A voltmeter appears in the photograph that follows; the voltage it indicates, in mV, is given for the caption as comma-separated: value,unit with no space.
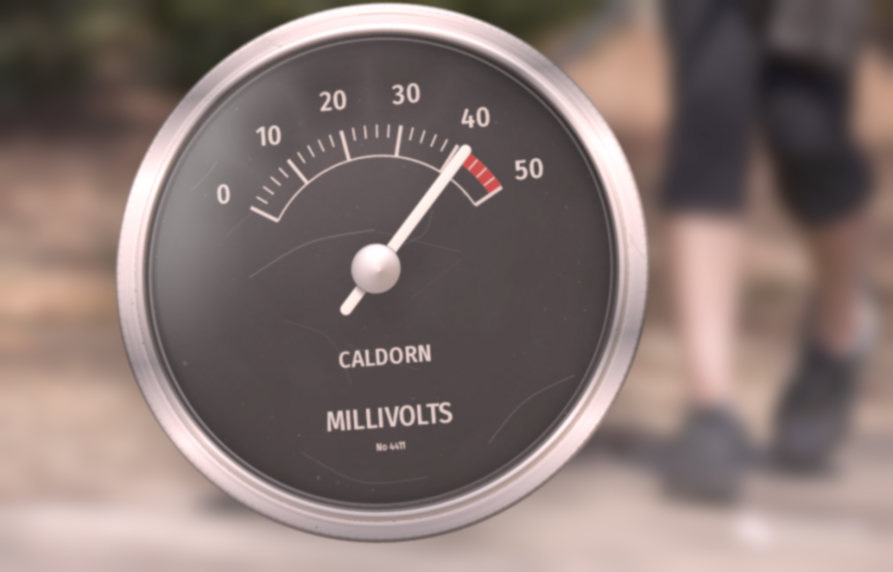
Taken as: 42,mV
